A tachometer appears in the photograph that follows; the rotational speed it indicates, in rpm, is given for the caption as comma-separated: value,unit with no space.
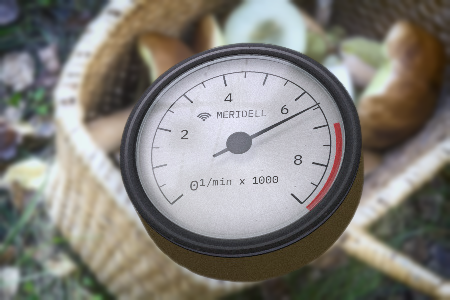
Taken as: 6500,rpm
